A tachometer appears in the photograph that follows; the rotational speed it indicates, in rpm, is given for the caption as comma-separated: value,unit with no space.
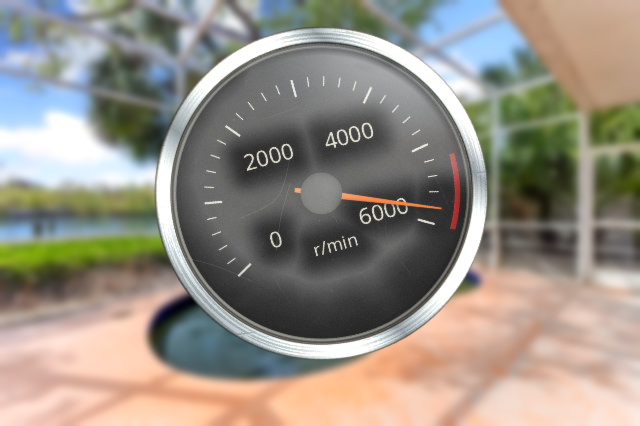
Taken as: 5800,rpm
